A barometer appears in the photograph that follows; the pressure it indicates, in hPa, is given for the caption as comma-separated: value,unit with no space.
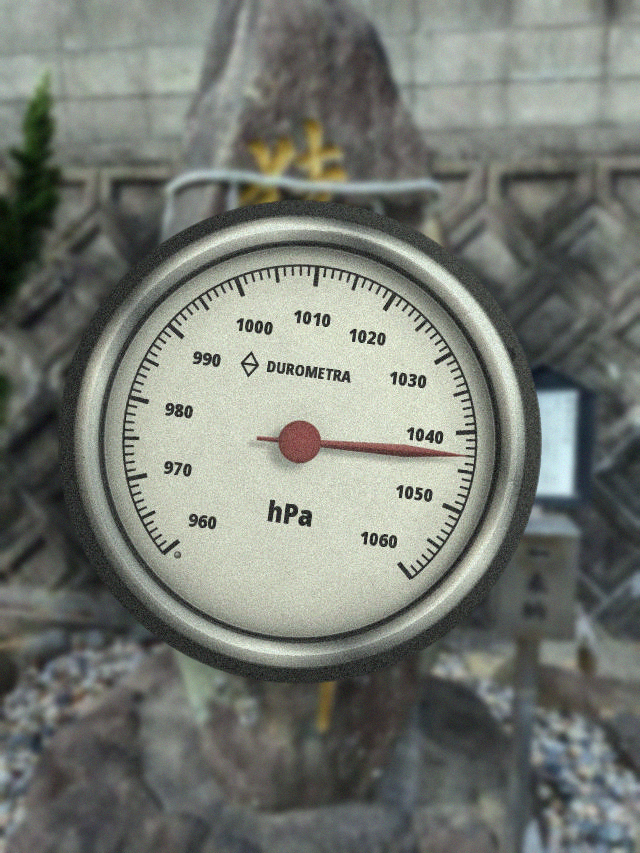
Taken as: 1043,hPa
